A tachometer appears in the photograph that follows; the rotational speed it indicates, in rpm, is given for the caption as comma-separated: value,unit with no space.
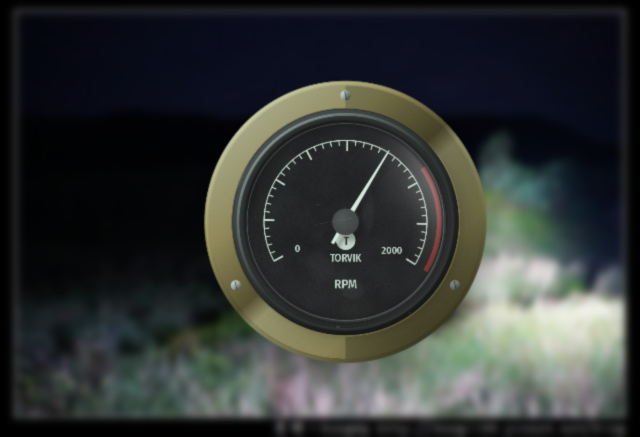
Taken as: 1250,rpm
